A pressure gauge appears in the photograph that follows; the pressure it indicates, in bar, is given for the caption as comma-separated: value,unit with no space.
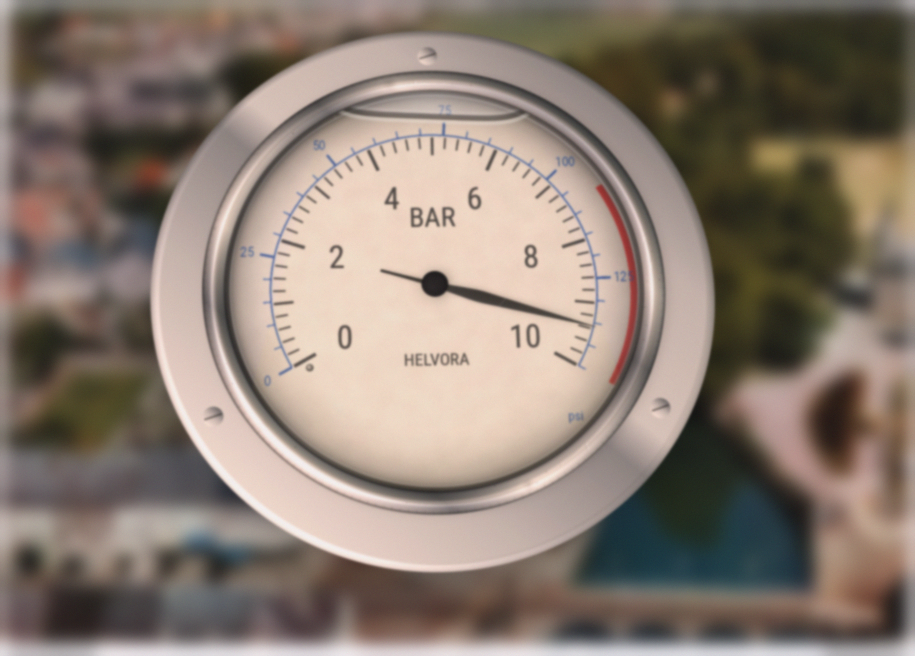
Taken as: 9.4,bar
